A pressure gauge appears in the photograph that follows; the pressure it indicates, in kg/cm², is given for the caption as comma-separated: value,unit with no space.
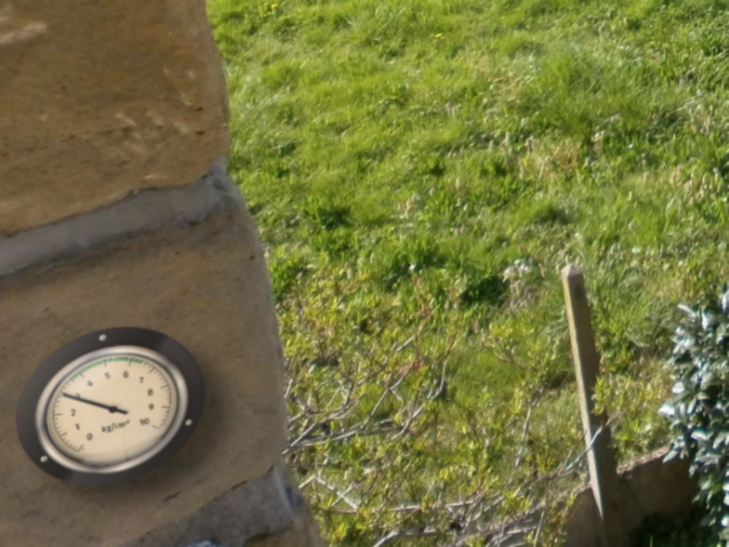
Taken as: 3,kg/cm²
